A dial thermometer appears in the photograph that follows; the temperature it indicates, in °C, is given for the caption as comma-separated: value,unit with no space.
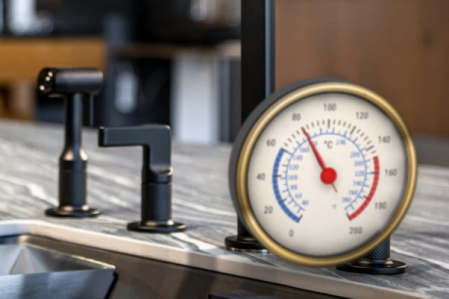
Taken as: 80,°C
